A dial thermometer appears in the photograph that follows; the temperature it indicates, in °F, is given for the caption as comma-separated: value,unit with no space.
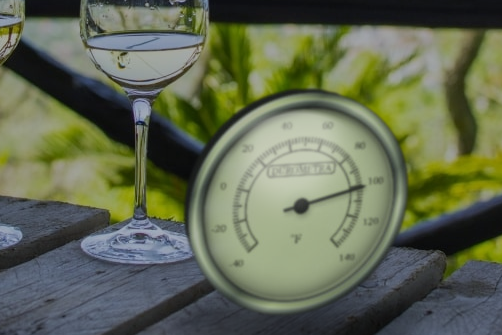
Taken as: 100,°F
